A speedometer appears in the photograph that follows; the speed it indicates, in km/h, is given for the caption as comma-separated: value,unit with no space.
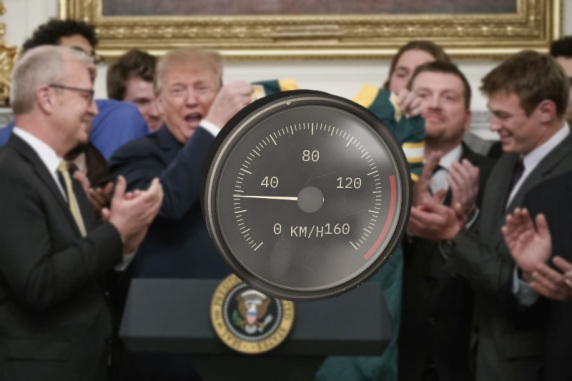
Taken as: 28,km/h
